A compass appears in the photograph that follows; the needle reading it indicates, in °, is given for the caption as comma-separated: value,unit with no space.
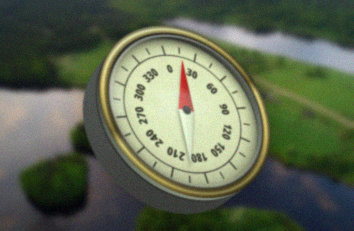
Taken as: 15,°
